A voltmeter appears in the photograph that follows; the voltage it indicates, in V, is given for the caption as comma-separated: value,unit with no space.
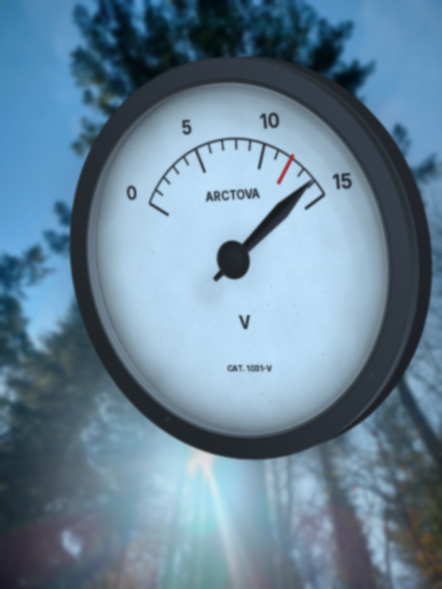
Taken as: 14,V
